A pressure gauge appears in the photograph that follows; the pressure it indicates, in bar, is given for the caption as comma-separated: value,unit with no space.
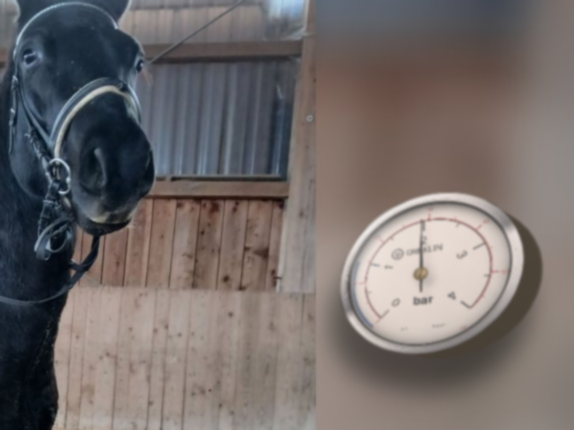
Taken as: 2,bar
